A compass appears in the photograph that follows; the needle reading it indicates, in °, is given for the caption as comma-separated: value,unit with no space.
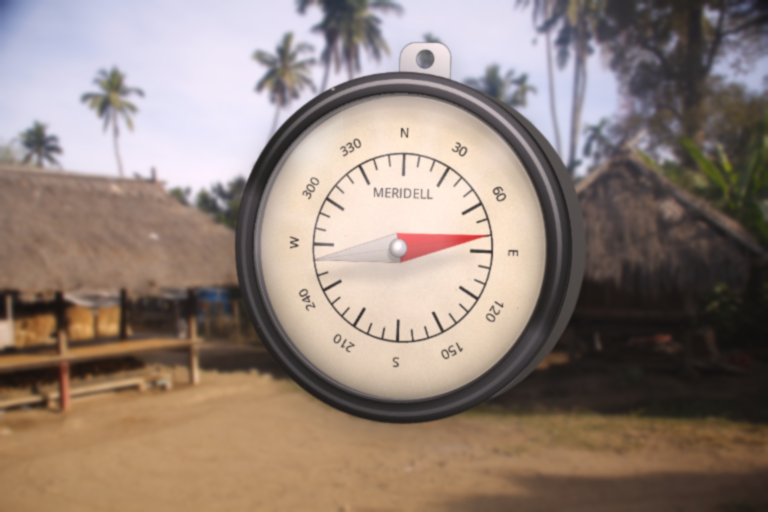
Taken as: 80,°
